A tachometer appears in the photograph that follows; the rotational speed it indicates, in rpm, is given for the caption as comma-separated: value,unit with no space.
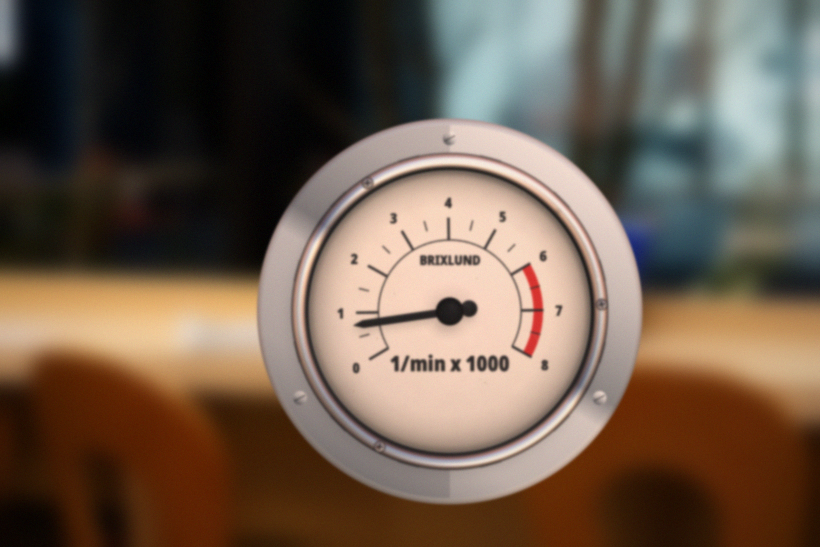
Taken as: 750,rpm
